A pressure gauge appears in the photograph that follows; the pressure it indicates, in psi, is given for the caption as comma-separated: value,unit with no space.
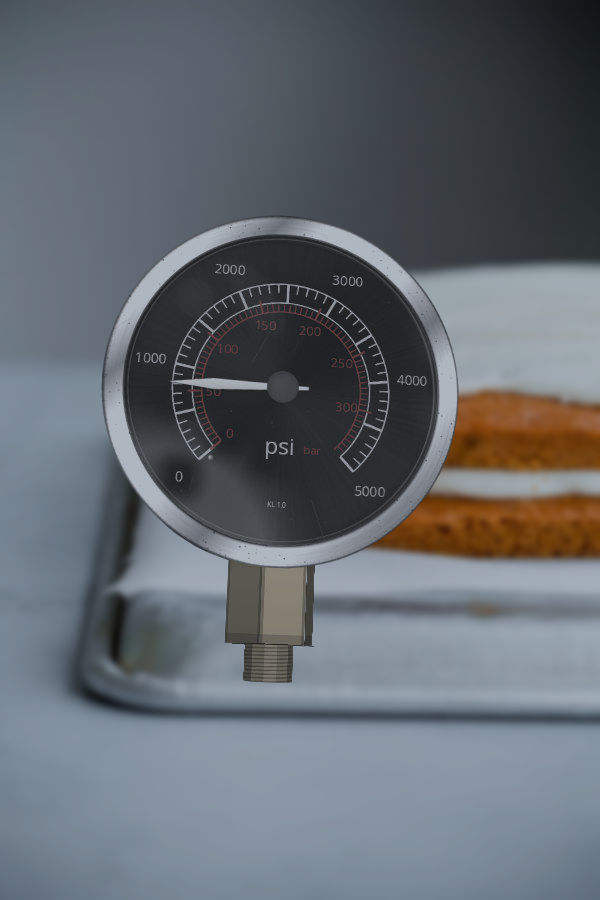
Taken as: 800,psi
